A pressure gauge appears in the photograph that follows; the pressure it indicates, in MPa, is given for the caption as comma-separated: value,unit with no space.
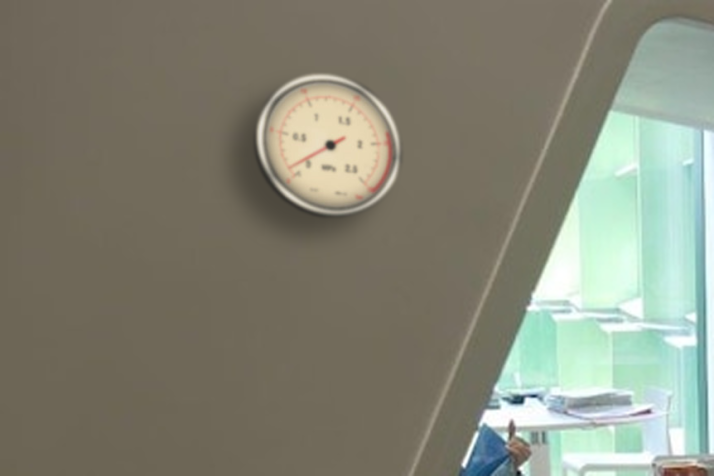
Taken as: 0.1,MPa
